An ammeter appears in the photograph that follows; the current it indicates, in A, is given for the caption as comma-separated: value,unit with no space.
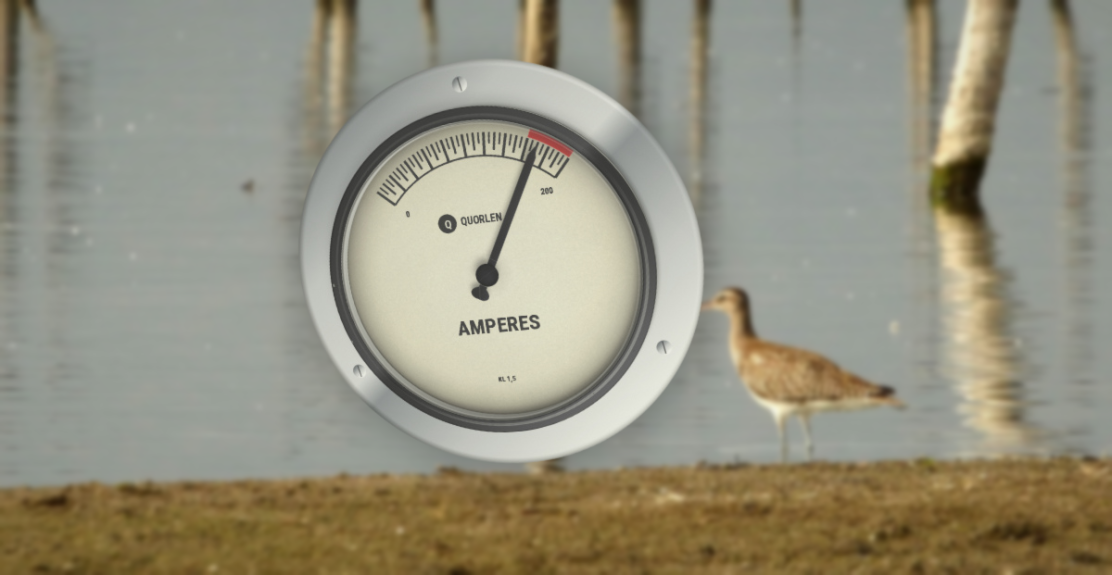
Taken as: 170,A
